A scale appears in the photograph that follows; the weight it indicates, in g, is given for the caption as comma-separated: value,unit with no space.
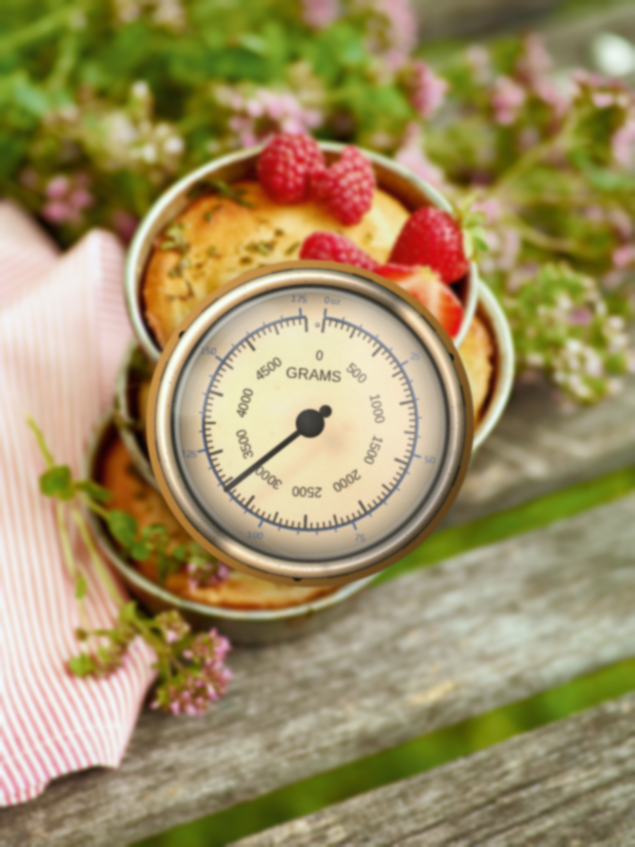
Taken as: 3200,g
